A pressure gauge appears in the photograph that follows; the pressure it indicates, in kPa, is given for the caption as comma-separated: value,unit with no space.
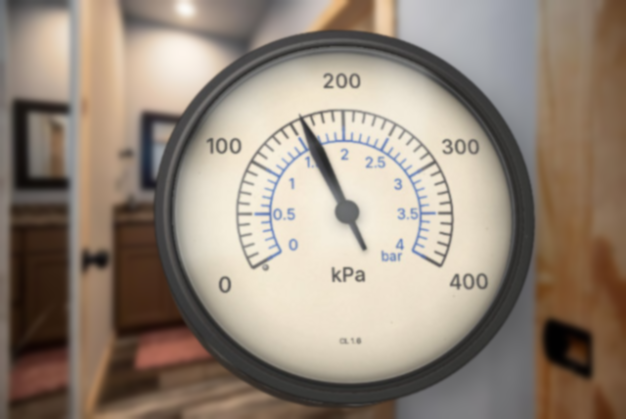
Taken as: 160,kPa
